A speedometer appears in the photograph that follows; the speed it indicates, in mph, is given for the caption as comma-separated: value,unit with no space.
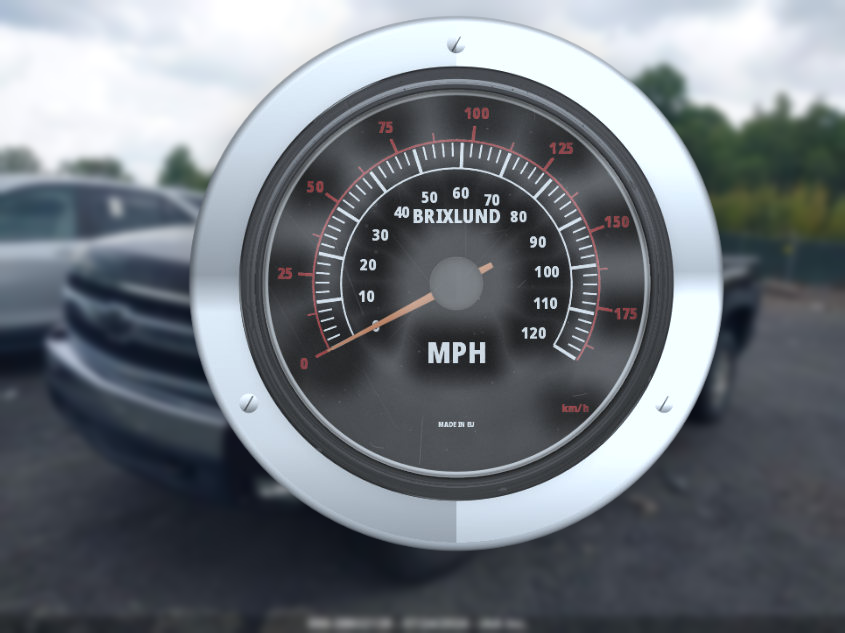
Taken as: 0,mph
